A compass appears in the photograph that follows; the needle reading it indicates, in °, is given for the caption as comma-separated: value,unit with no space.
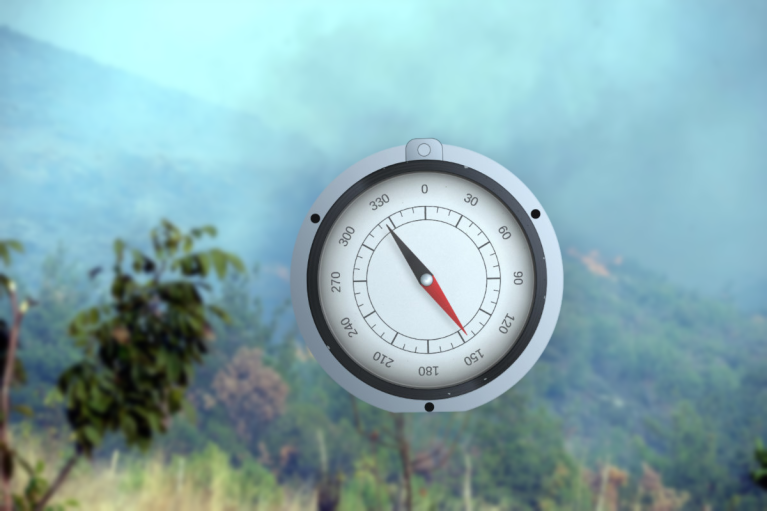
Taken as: 145,°
